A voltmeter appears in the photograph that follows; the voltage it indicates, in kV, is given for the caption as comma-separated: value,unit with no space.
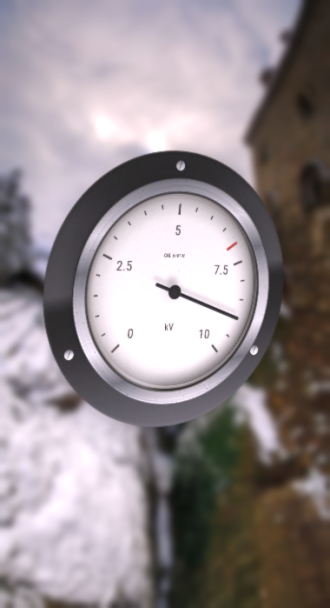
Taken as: 9,kV
